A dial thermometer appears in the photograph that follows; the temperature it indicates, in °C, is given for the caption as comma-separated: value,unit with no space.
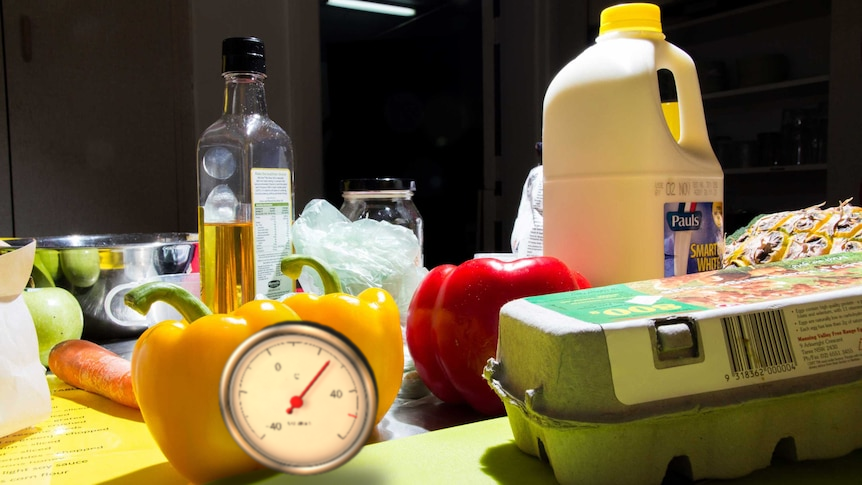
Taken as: 25,°C
